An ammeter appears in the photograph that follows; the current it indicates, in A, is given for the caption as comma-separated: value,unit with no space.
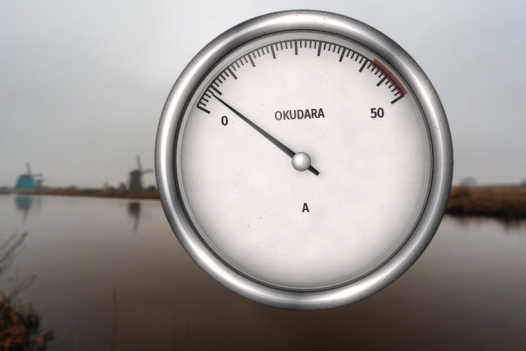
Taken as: 4,A
